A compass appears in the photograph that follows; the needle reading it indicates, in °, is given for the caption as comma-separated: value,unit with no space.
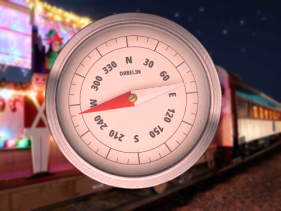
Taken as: 260,°
